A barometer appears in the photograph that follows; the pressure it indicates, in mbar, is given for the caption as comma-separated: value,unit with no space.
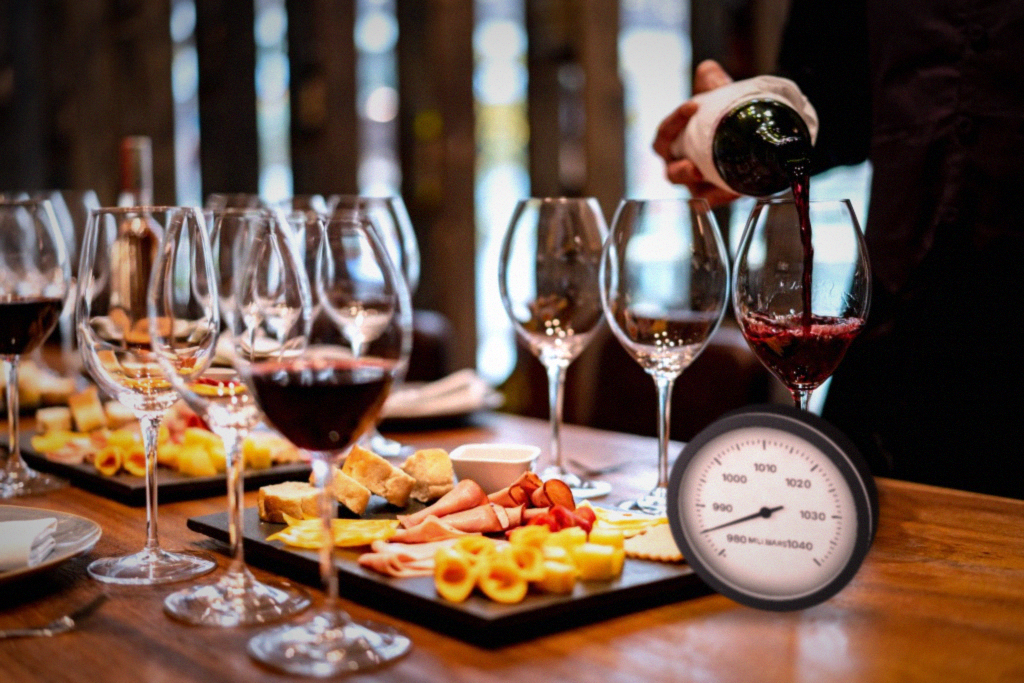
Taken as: 985,mbar
